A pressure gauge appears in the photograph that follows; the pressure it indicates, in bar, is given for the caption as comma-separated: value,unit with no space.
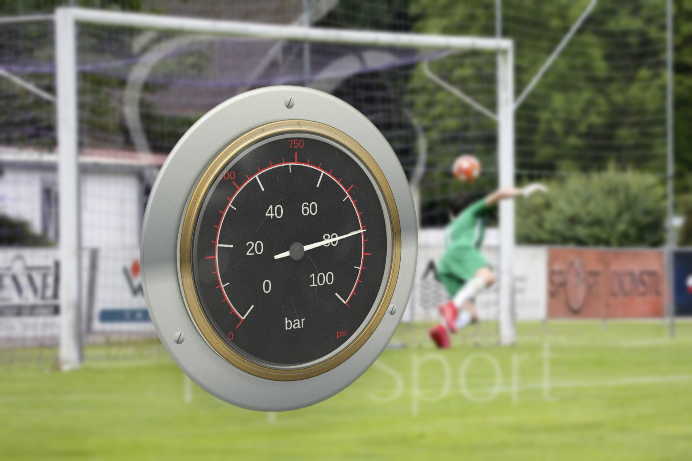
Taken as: 80,bar
